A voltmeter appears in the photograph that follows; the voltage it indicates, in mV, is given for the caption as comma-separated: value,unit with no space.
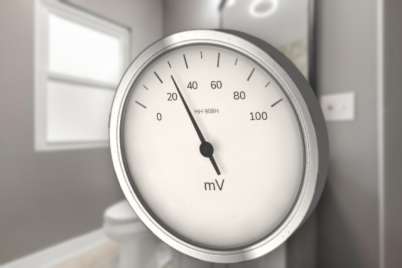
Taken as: 30,mV
